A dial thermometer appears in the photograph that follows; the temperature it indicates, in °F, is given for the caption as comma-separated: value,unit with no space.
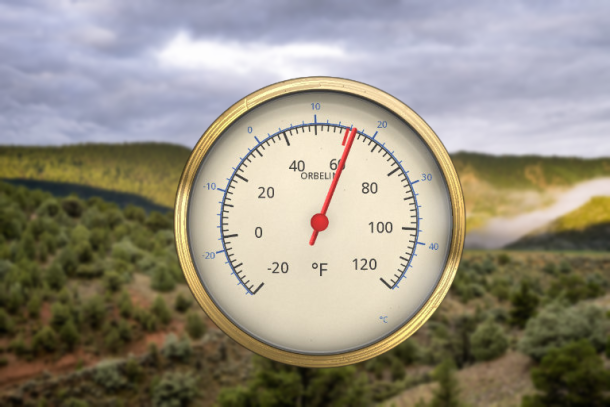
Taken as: 62,°F
